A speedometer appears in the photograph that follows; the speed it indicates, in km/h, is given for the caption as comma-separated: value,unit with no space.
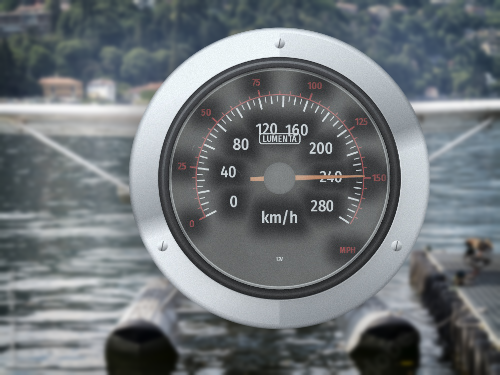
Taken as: 240,km/h
